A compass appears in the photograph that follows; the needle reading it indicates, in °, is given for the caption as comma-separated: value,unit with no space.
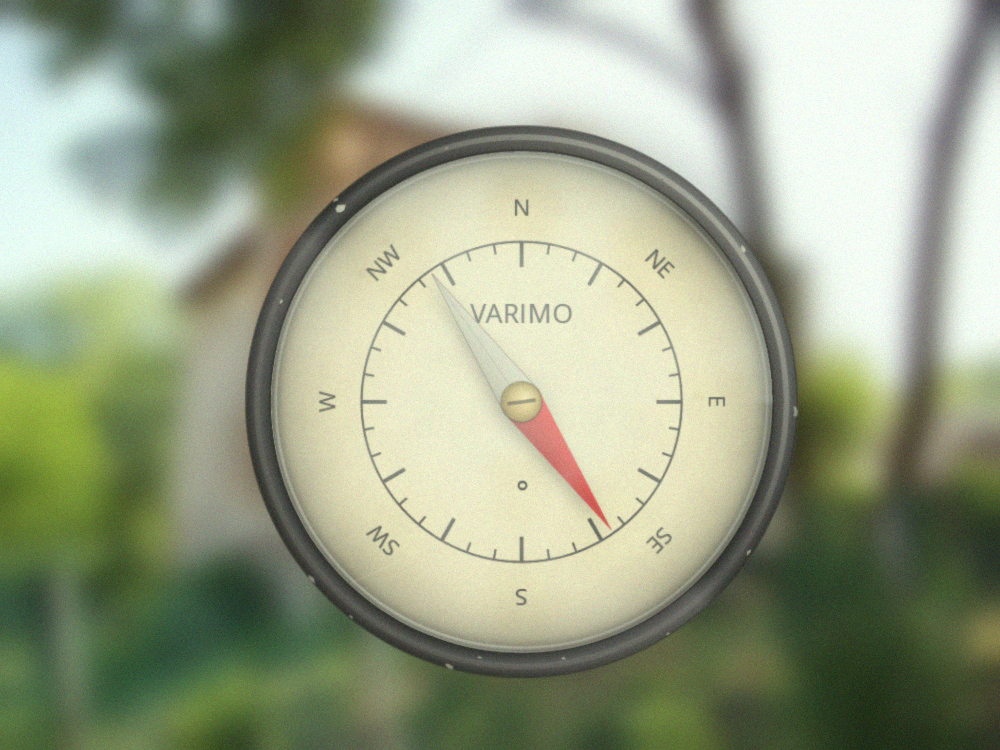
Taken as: 145,°
